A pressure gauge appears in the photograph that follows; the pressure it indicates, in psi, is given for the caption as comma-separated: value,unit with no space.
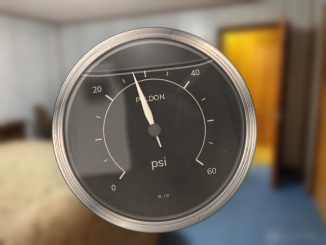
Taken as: 27.5,psi
